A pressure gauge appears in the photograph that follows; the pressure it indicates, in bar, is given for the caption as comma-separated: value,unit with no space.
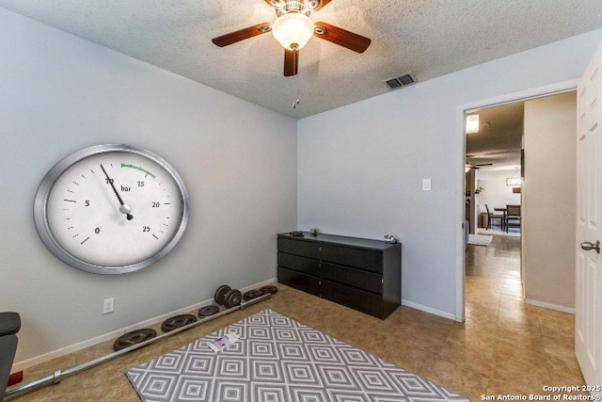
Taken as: 10,bar
